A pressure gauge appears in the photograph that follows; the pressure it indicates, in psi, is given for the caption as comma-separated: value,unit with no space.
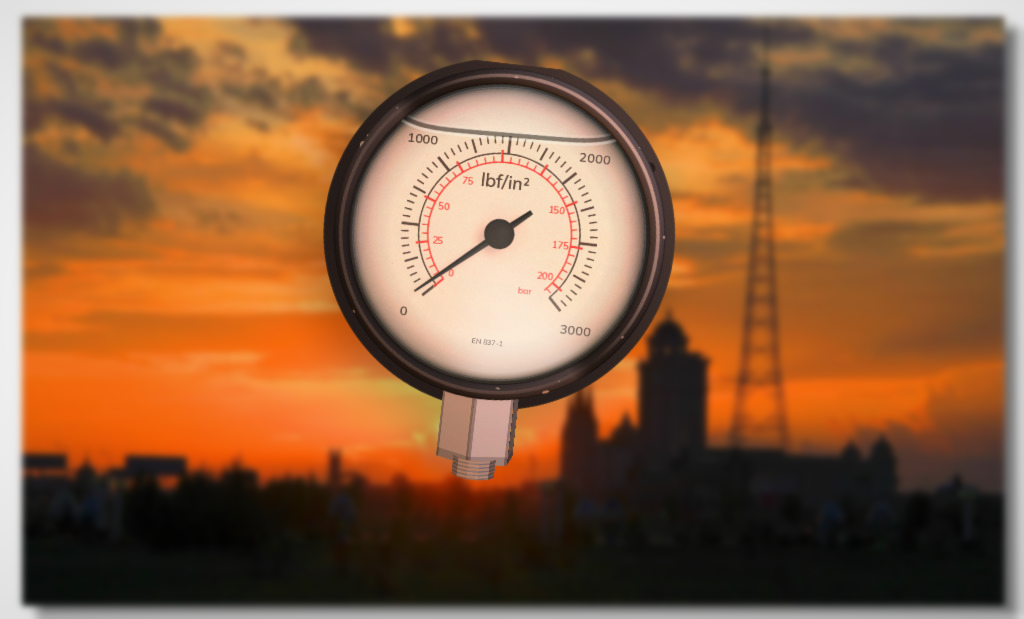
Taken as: 50,psi
